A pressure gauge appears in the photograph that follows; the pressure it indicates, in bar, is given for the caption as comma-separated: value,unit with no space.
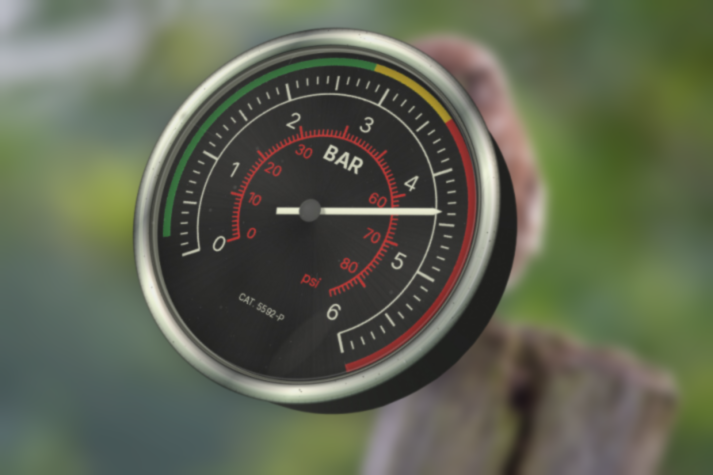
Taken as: 4.4,bar
